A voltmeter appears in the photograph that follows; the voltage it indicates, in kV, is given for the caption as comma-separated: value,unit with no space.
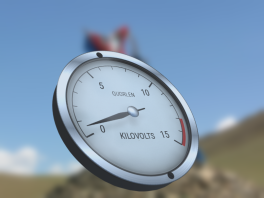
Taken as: 0.5,kV
